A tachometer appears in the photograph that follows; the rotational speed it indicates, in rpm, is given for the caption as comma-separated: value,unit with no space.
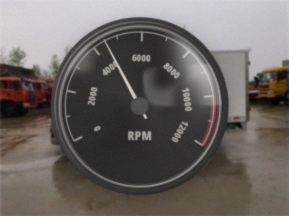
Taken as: 4500,rpm
